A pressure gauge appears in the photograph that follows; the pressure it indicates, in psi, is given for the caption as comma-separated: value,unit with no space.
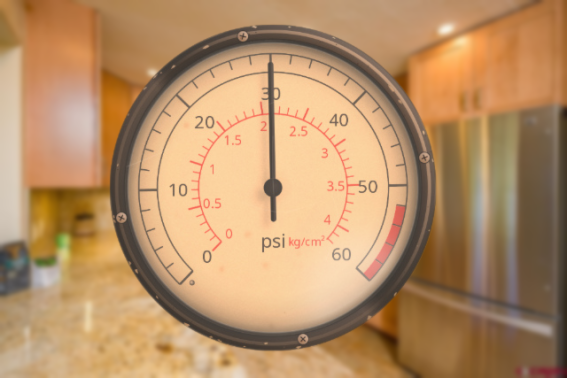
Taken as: 30,psi
